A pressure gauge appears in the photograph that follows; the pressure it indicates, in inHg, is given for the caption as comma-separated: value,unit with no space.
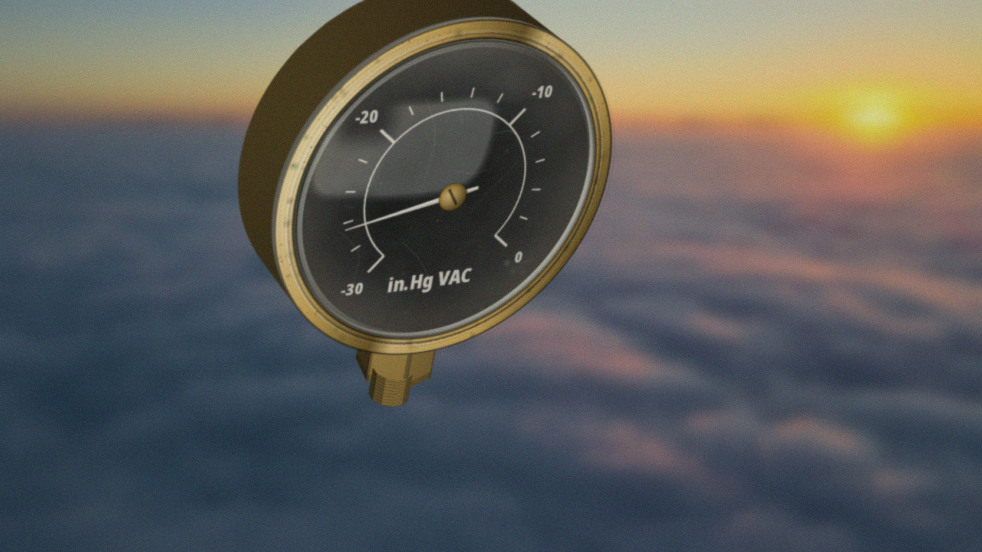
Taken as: -26,inHg
